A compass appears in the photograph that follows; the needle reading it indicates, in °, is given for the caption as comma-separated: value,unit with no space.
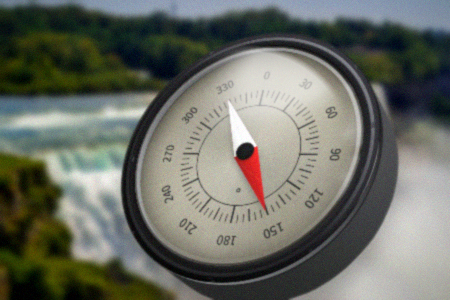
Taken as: 150,°
